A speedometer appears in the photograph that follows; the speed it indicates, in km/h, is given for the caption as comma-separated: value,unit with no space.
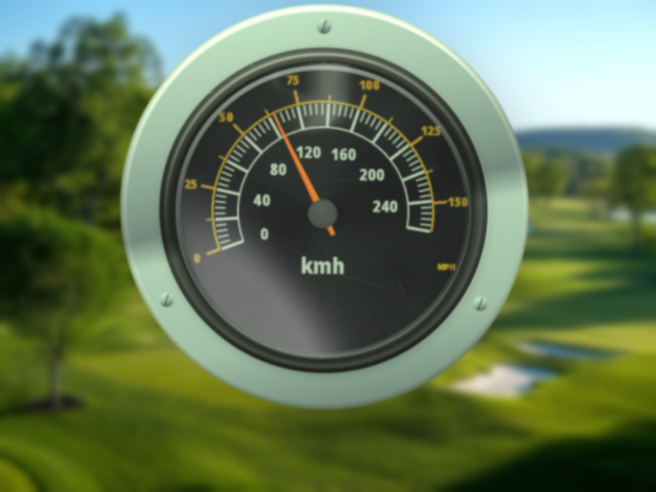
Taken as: 104,km/h
